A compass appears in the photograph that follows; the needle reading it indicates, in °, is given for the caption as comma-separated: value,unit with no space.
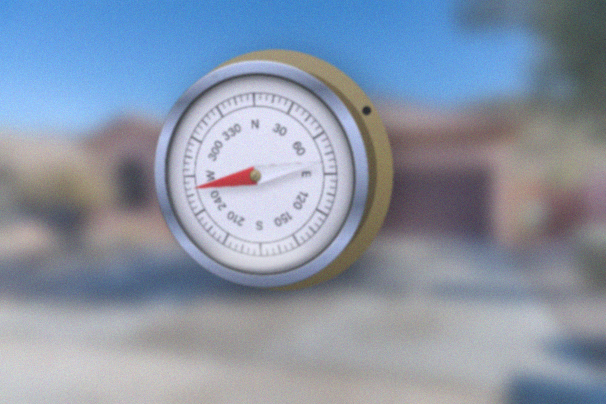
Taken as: 260,°
